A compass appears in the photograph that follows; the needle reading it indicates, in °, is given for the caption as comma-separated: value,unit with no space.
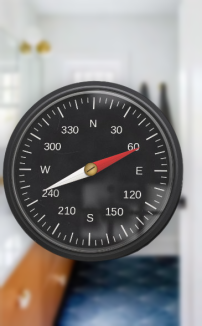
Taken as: 65,°
